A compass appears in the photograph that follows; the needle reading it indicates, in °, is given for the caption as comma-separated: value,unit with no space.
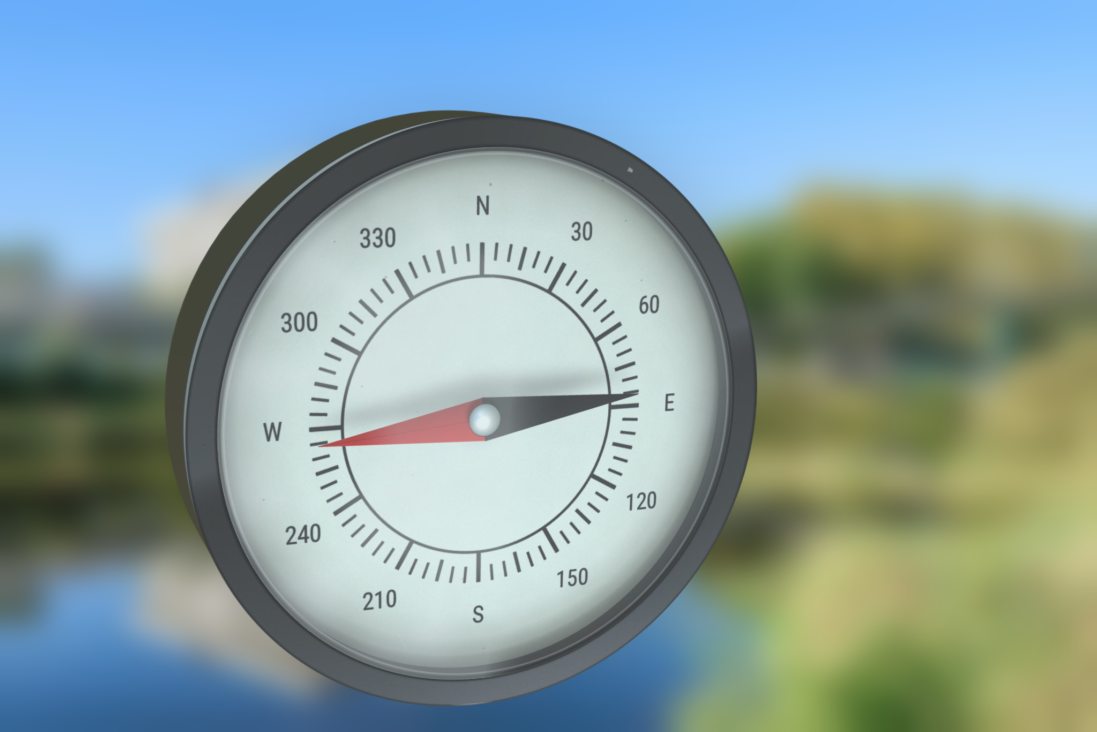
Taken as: 265,°
